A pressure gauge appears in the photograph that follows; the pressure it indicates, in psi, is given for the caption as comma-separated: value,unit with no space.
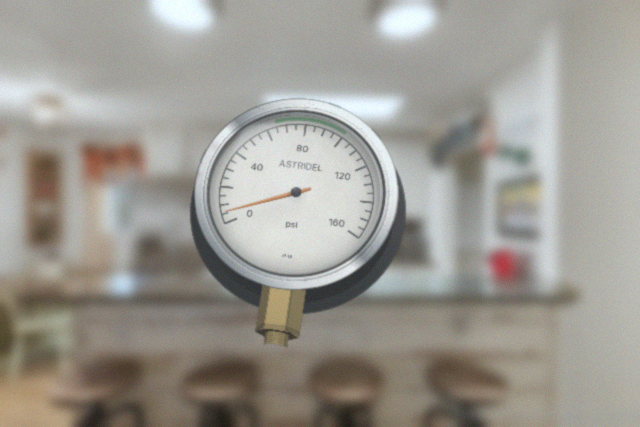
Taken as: 5,psi
